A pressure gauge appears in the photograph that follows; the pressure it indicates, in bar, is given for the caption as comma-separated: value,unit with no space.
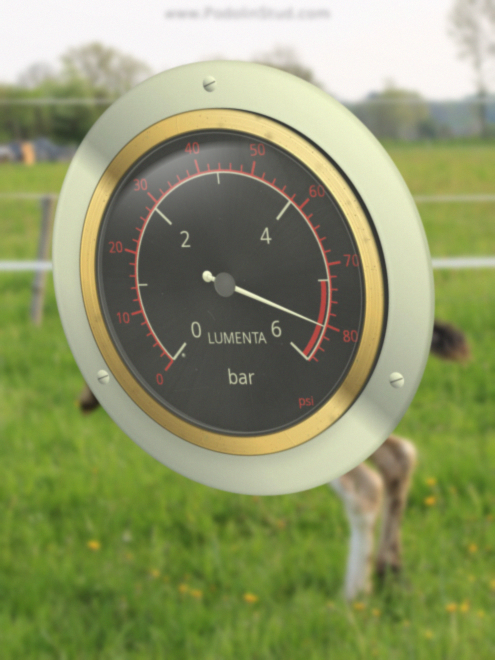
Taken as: 5.5,bar
